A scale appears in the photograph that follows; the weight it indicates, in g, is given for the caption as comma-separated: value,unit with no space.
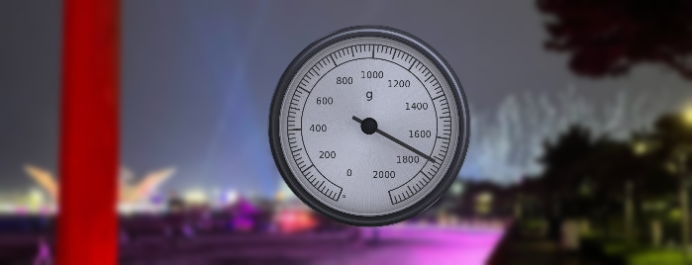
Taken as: 1720,g
